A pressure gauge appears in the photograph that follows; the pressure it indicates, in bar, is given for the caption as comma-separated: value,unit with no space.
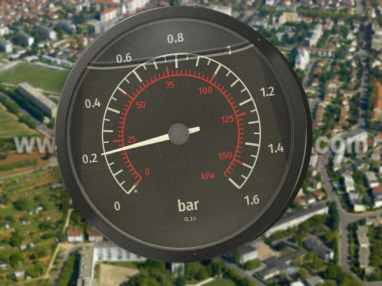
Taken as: 0.2,bar
